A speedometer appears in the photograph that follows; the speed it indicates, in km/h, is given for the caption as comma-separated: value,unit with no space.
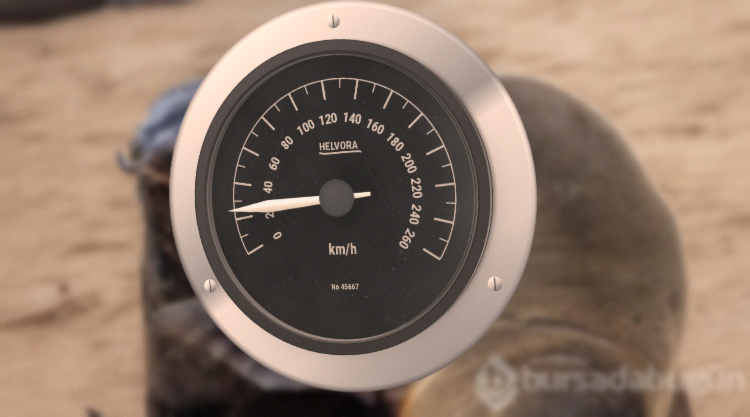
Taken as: 25,km/h
